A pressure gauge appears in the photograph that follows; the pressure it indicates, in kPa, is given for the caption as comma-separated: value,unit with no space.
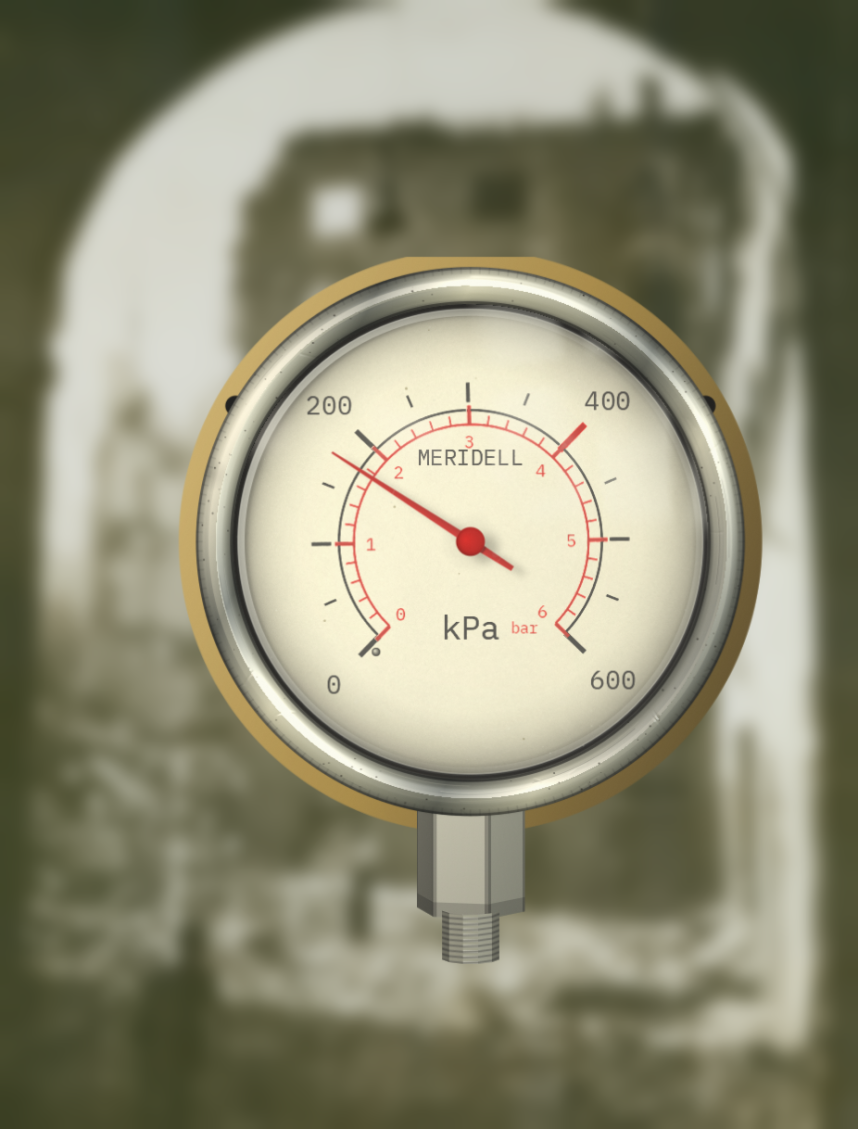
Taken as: 175,kPa
